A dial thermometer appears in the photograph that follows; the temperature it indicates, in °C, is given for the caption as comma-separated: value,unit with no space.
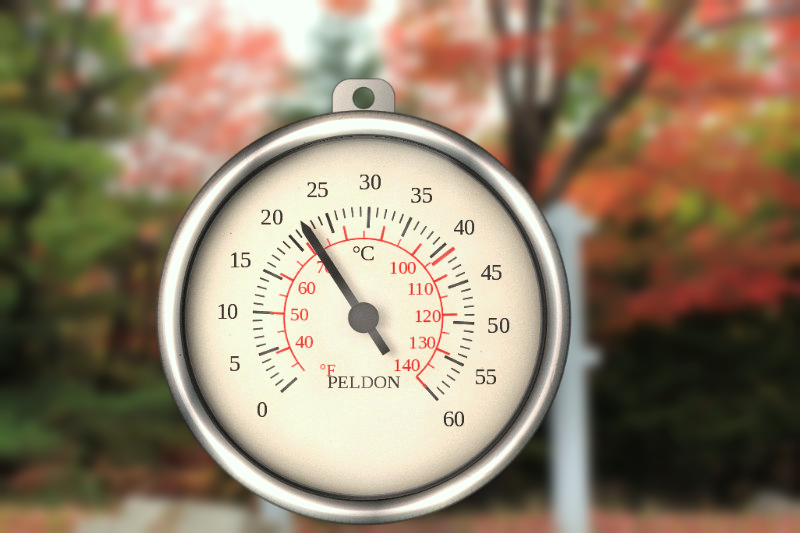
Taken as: 22,°C
